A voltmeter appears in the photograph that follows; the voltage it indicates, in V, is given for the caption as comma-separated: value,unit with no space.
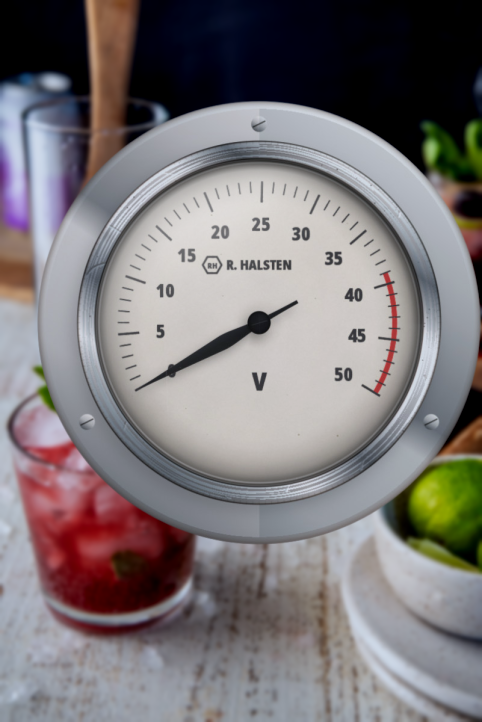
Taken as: 0,V
